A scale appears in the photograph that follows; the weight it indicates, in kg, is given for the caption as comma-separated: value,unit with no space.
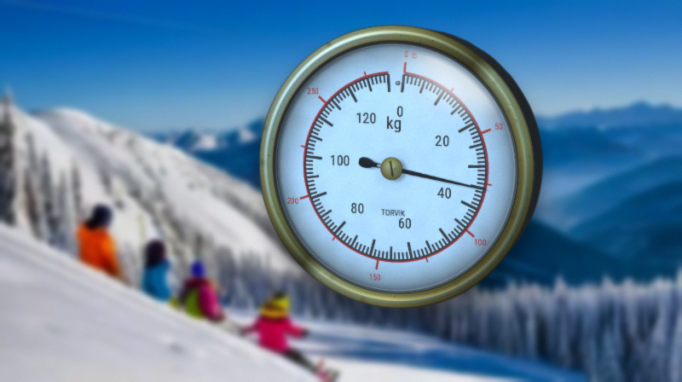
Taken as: 35,kg
